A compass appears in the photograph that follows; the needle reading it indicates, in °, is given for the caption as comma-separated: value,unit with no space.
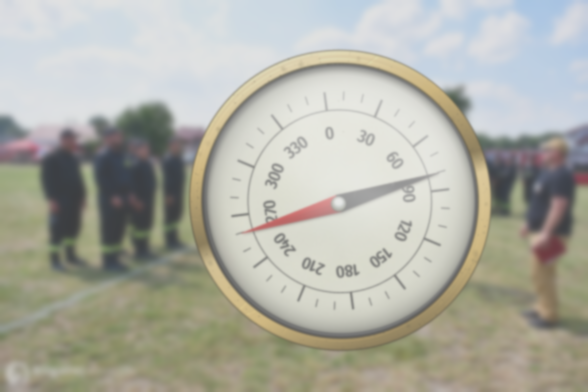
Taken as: 260,°
